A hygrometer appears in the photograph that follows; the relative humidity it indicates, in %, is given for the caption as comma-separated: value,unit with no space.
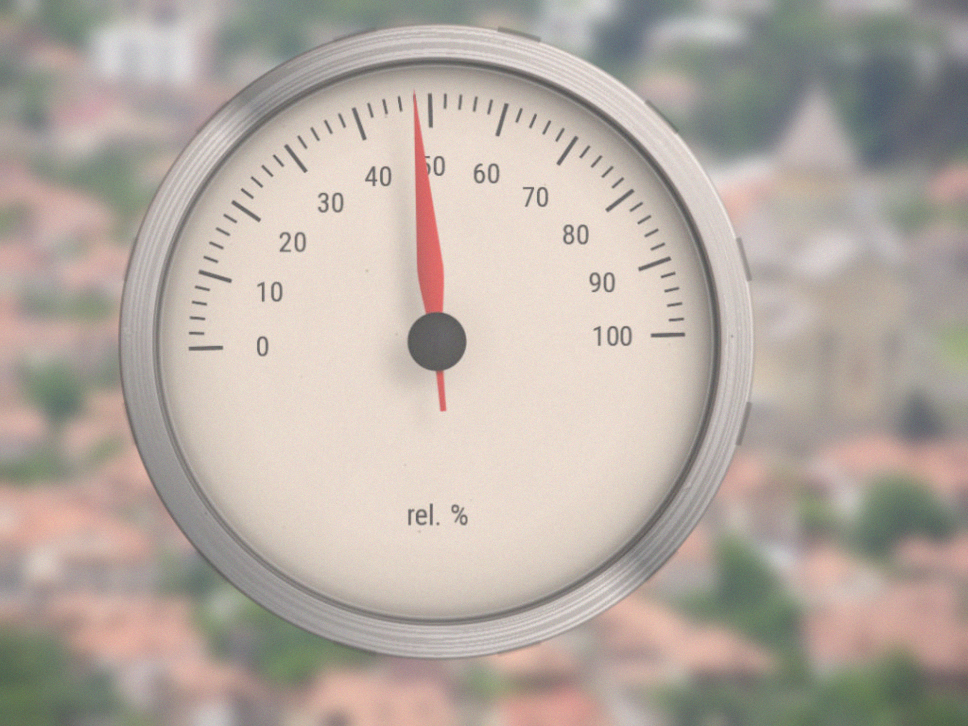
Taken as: 48,%
